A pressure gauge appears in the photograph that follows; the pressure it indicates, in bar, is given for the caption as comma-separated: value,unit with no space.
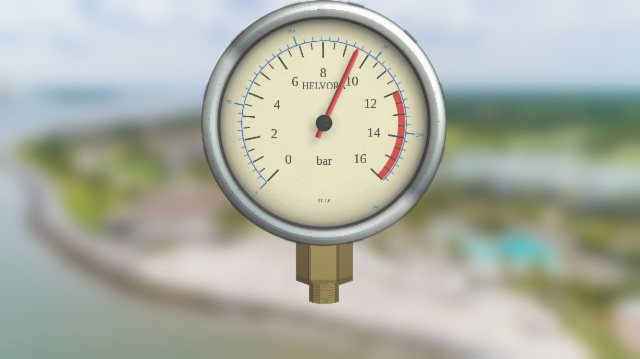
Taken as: 9.5,bar
